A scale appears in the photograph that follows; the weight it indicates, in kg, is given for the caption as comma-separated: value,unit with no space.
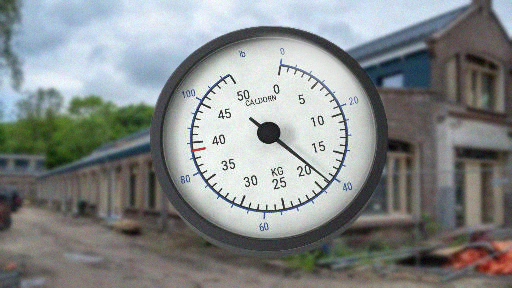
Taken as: 19,kg
